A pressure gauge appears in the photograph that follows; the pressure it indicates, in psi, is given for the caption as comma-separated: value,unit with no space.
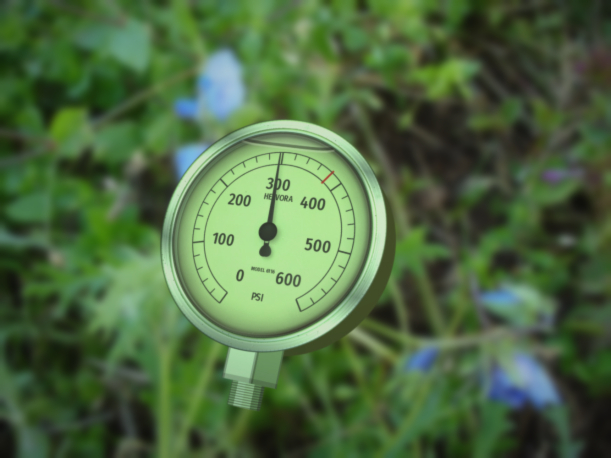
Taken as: 300,psi
